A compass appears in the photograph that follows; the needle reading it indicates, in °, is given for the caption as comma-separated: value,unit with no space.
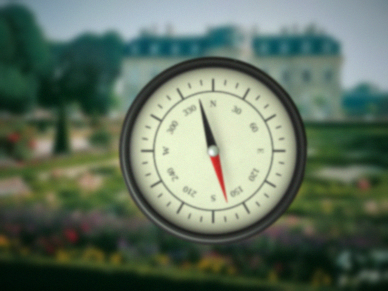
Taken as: 165,°
